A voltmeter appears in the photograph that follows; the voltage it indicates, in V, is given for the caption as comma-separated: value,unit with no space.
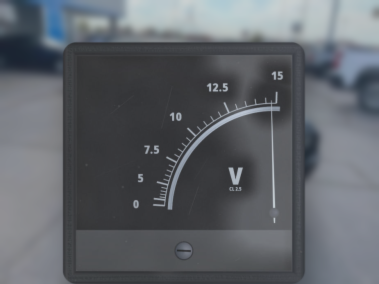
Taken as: 14.75,V
